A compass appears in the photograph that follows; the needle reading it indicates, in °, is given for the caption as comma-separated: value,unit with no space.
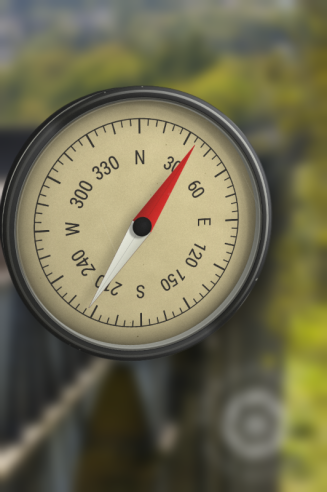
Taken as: 35,°
